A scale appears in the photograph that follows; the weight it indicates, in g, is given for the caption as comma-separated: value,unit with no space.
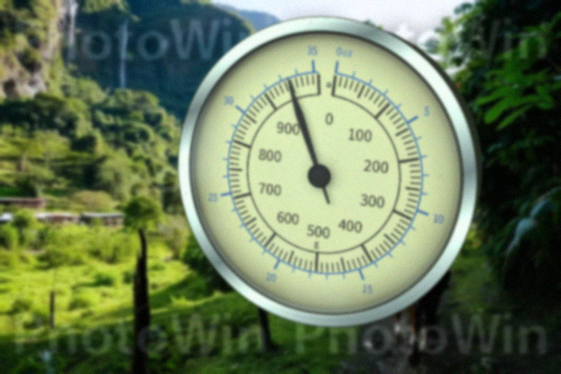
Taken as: 950,g
